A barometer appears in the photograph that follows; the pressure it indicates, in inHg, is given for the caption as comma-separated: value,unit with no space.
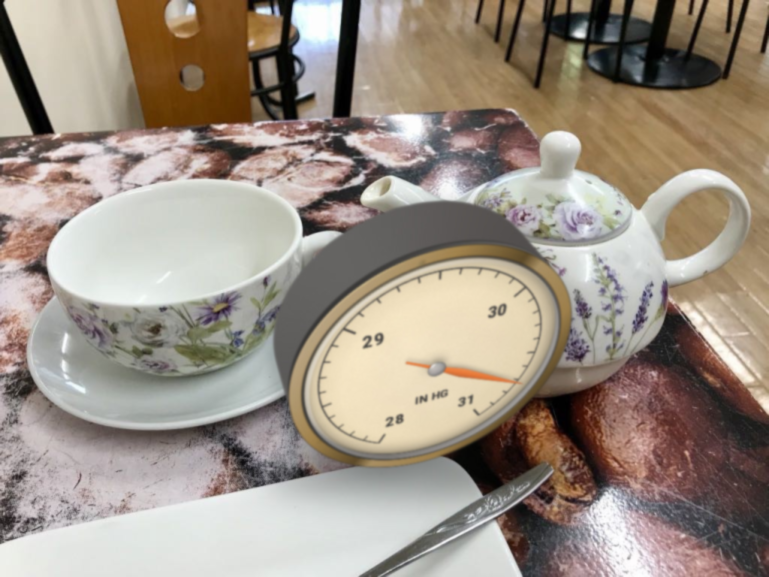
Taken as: 30.7,inHg
